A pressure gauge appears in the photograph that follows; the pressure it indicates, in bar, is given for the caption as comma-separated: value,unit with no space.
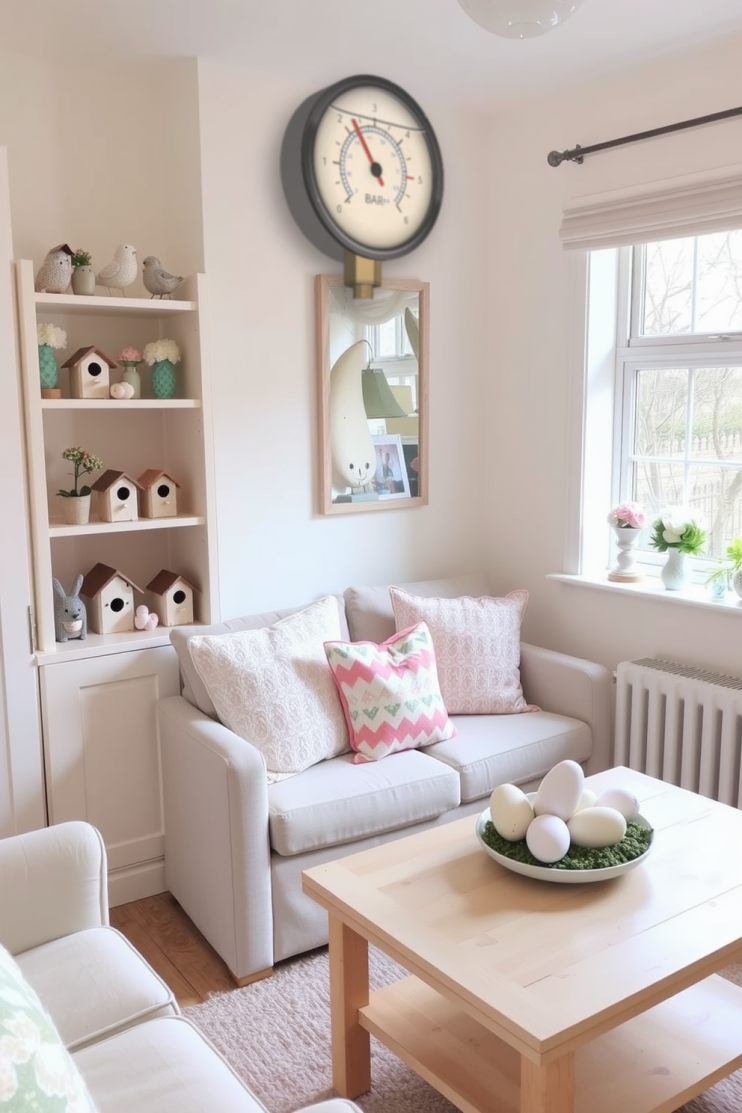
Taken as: 2.25,bar
